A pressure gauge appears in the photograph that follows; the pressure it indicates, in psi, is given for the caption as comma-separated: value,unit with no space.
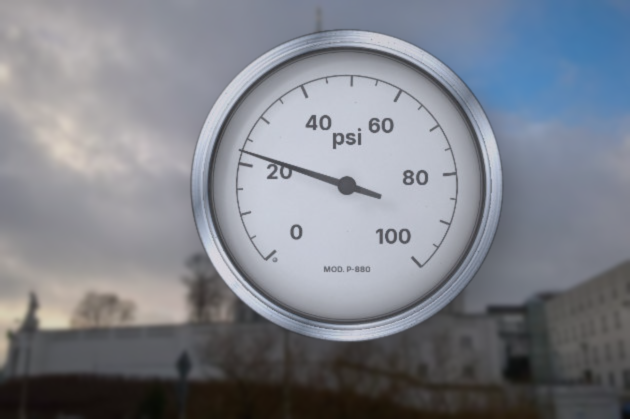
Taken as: 22.5,psi
